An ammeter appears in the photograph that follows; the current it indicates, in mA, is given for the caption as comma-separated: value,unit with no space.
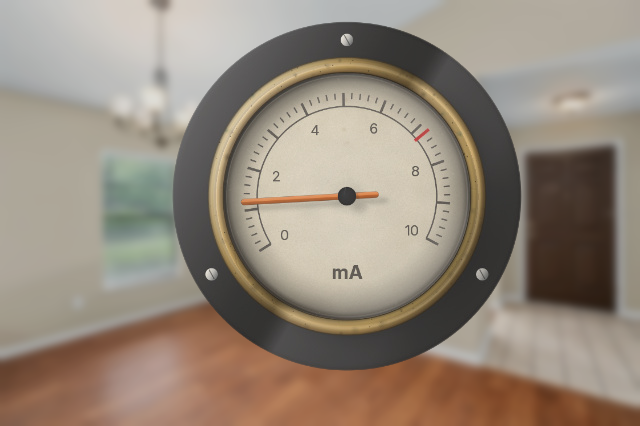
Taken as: 1.2,mA
